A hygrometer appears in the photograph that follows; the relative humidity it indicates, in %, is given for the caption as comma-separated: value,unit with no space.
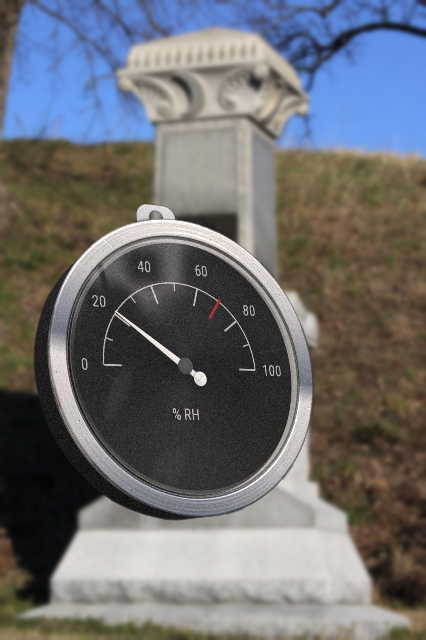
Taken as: 20,%
